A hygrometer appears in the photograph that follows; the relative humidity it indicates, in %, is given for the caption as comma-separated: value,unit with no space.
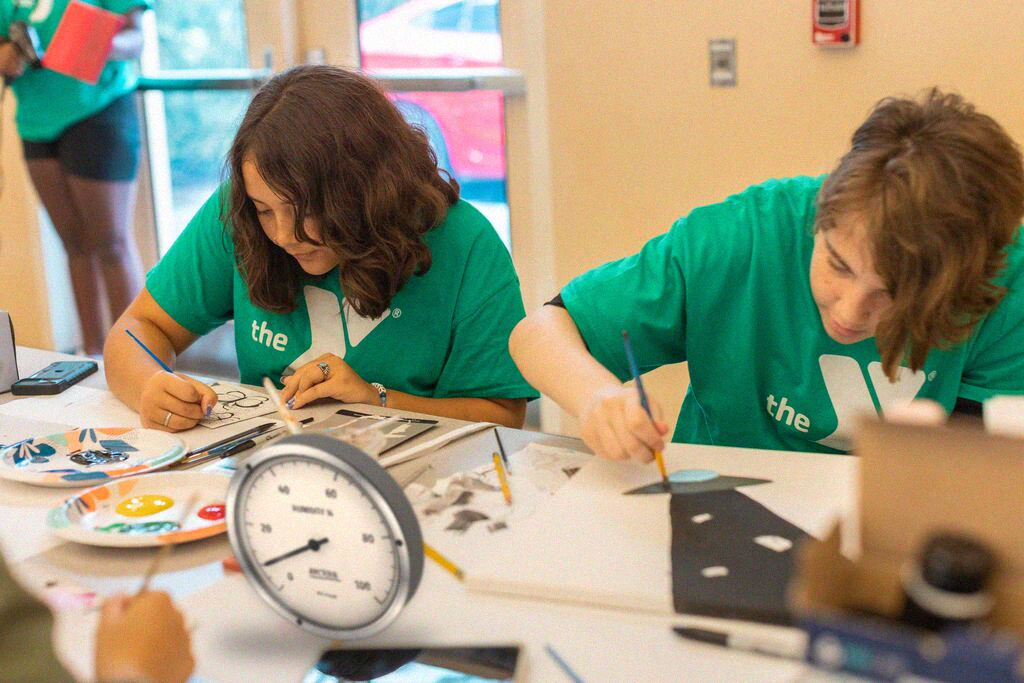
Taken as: 8,%
